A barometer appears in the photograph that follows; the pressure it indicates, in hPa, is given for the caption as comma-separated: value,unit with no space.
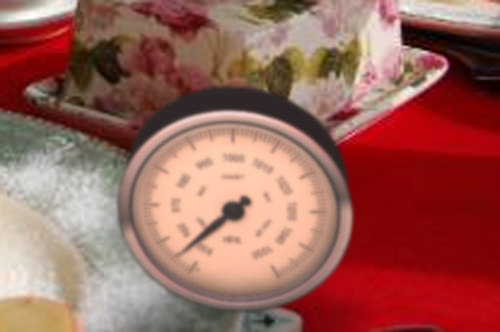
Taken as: 955,hPa
